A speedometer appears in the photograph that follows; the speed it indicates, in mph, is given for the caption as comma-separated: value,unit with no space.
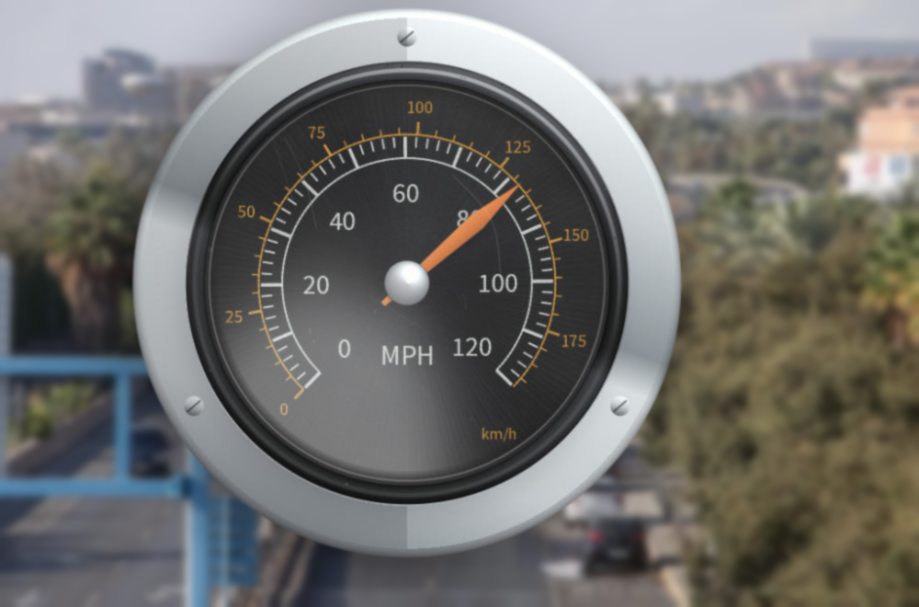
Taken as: 82,mph
